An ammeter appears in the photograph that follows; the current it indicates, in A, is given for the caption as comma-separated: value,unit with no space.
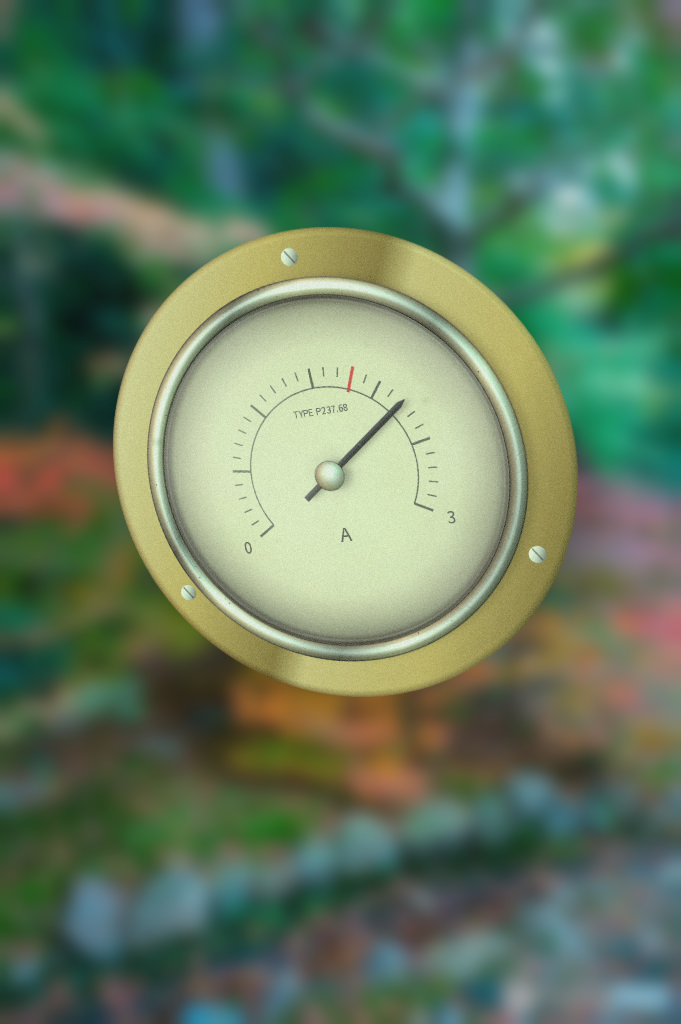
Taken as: 2.2,A
